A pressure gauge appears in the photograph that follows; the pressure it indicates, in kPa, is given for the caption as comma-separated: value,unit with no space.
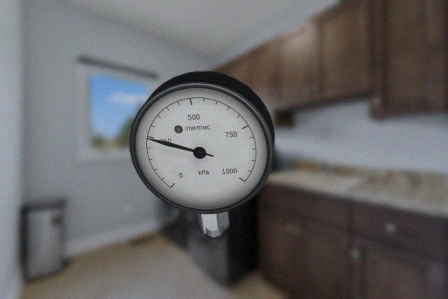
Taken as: 250,kPa
